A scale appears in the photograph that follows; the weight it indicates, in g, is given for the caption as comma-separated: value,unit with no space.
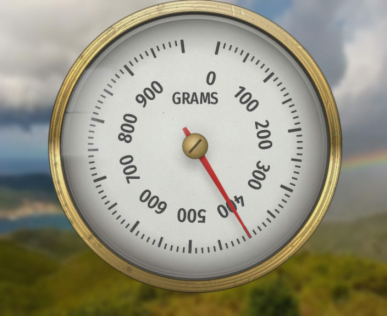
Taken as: 400,g
